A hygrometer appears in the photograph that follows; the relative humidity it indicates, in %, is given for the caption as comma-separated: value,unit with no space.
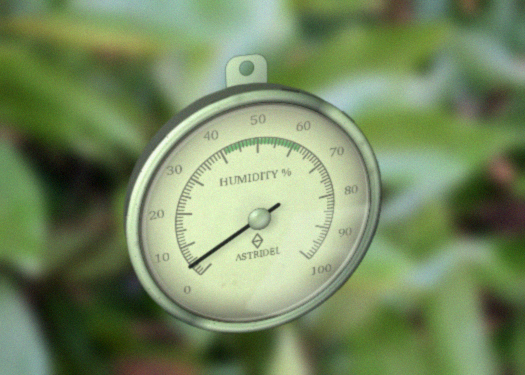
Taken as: 5,%
